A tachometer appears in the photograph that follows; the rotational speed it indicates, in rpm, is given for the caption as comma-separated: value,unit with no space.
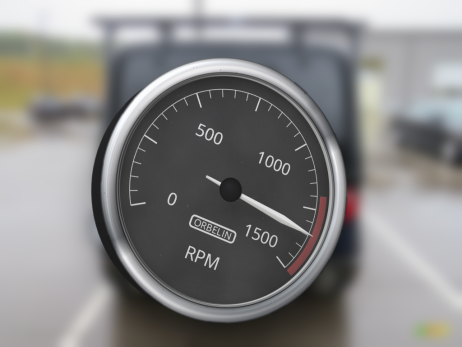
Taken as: 1350,rpm
